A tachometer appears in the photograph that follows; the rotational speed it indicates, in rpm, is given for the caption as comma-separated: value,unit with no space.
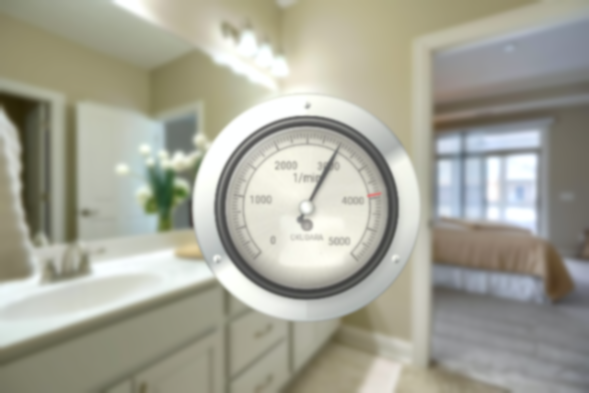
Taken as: 3000,rpm
